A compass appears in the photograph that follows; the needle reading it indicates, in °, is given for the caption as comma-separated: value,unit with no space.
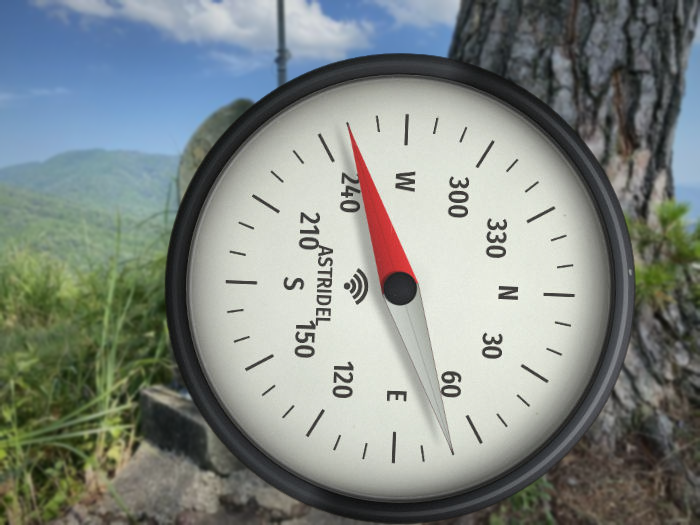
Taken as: 250,°
